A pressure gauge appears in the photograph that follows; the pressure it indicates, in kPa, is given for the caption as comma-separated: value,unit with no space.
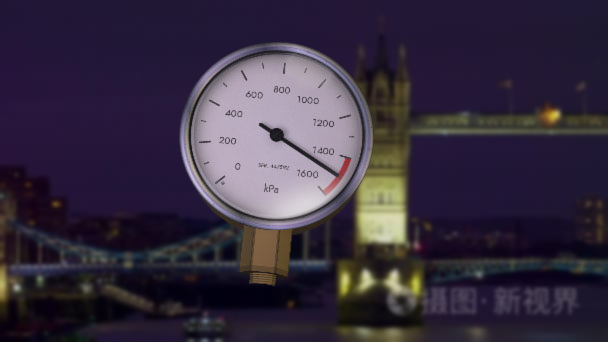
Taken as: 1500,kPa
